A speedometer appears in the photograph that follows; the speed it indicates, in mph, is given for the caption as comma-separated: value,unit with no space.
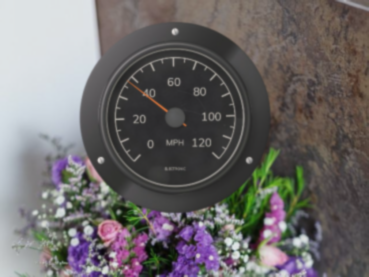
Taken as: 37.5,mph
